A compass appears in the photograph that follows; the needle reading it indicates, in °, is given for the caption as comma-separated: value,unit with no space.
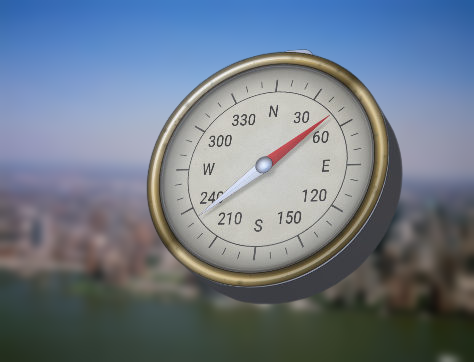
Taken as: 50,°
